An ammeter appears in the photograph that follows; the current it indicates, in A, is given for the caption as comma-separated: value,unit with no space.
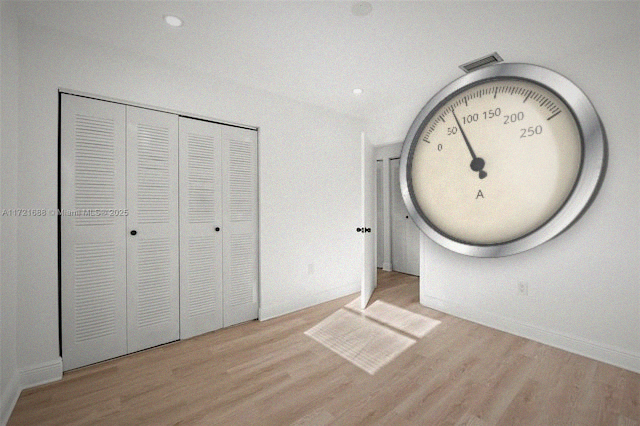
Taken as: 75,A
